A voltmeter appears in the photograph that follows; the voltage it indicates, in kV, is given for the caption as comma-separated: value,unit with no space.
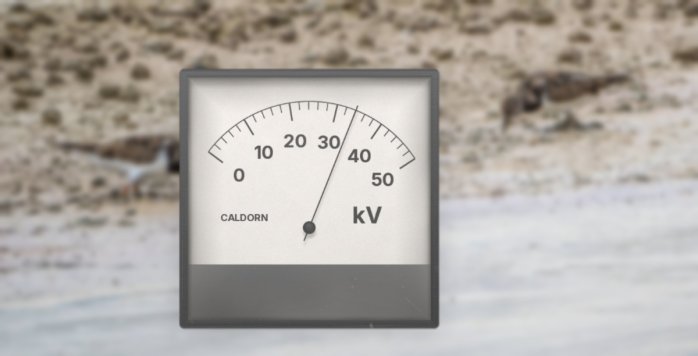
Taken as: 34,kV
